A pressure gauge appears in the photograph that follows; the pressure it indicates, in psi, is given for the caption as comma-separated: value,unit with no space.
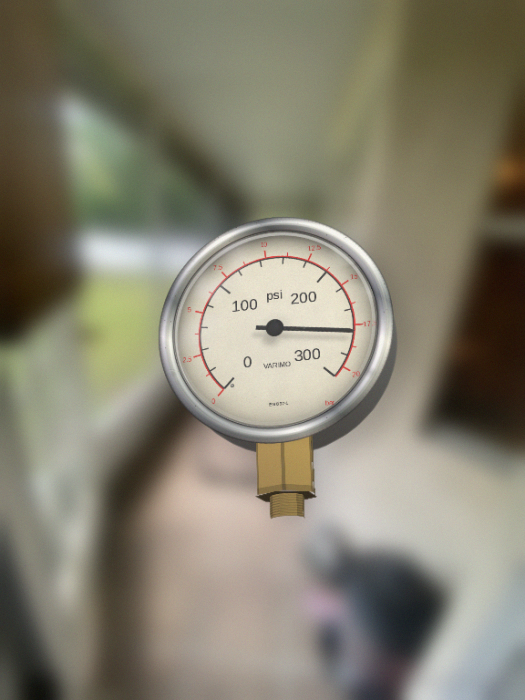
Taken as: 260,psi
